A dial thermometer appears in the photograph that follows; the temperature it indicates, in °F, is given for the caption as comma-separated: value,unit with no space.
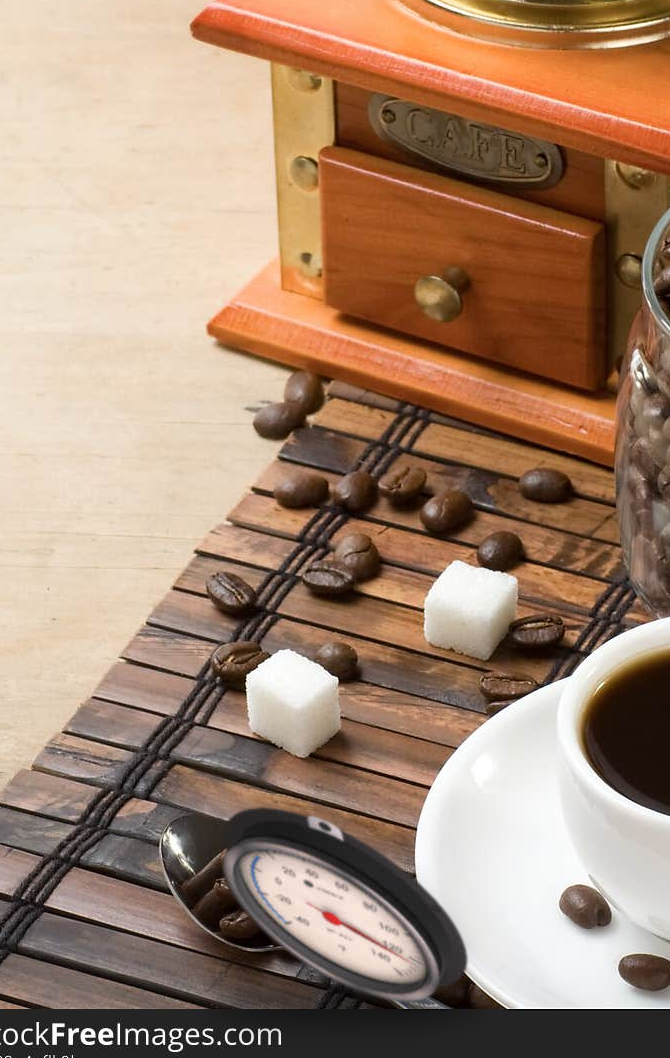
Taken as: 120,°F
